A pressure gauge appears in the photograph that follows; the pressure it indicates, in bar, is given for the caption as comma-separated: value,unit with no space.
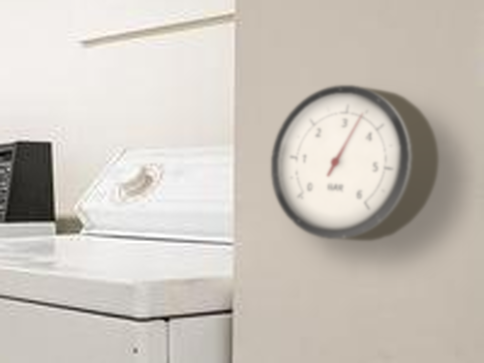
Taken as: 3.5,bar
